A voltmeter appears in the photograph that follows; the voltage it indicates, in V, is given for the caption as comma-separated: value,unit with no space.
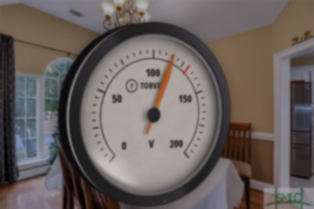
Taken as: 115,V
